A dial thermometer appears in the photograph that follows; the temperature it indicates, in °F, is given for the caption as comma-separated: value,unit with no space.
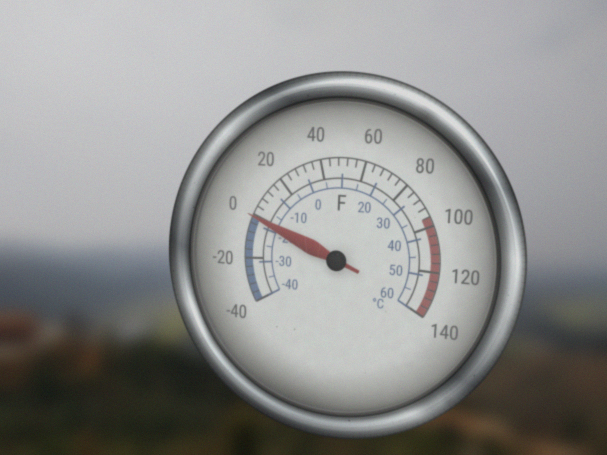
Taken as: 0,°F
